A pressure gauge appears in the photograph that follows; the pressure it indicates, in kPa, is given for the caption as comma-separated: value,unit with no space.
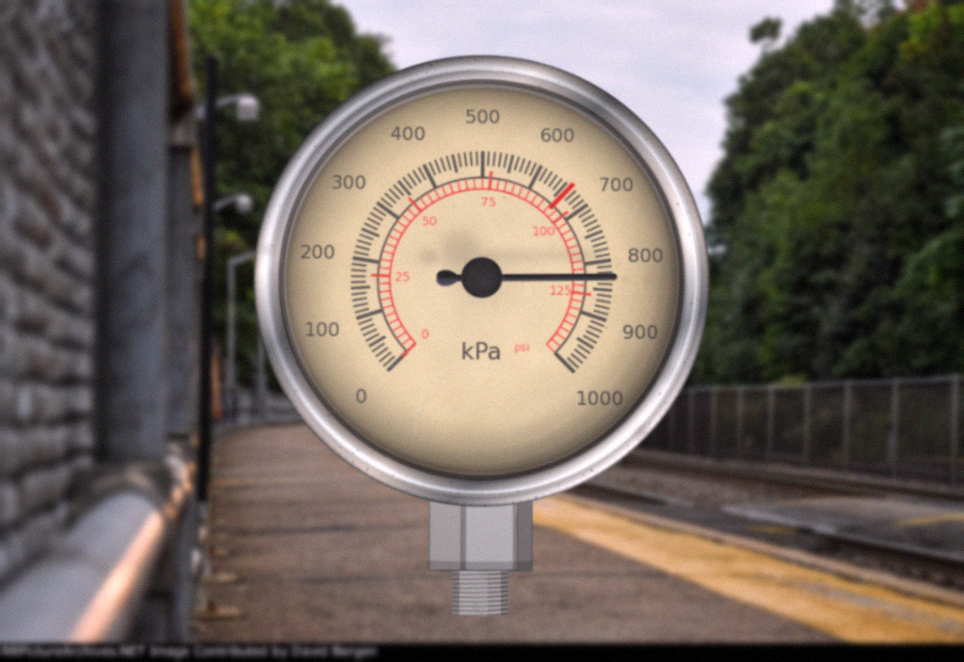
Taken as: 830,kPa
